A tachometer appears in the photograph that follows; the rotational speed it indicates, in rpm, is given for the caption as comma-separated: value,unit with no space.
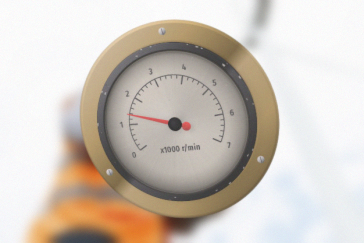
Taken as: 1400,rpm
